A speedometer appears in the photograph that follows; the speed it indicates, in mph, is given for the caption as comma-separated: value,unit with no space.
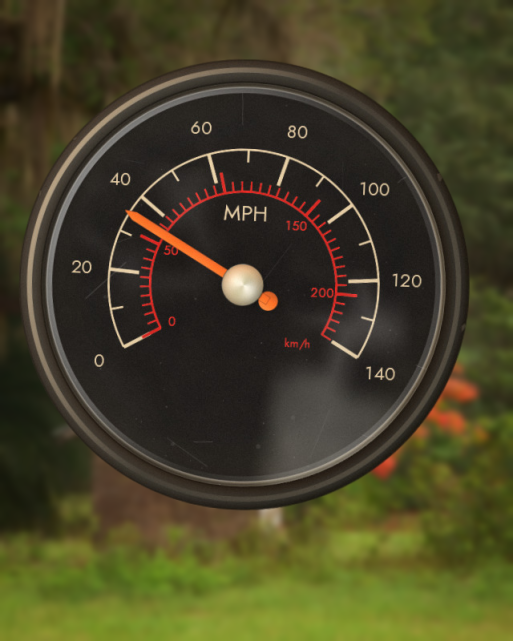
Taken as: 35,mph
